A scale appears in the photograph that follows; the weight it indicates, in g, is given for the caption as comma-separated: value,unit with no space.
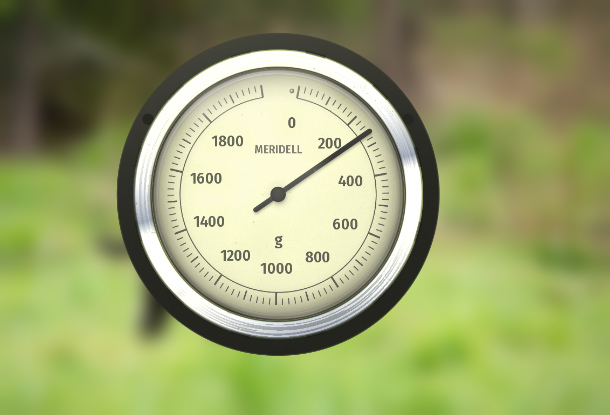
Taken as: 260,g
